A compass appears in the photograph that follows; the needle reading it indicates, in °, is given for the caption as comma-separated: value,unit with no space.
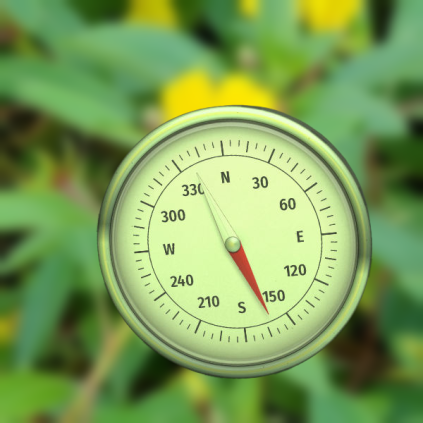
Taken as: 160,°
